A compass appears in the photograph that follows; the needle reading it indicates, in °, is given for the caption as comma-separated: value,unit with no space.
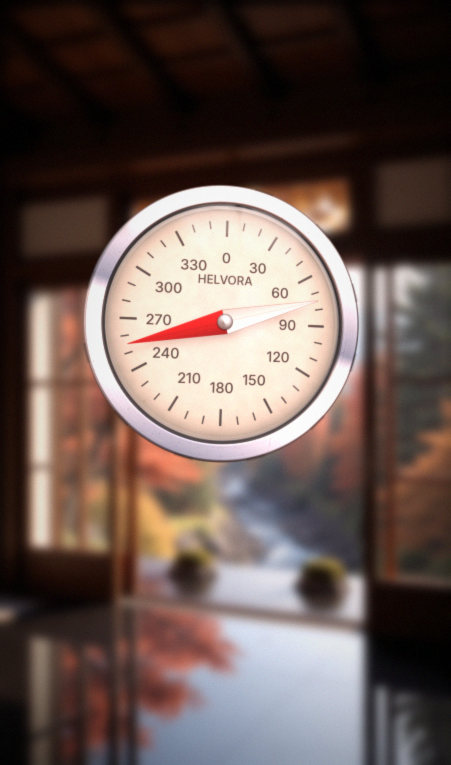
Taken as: 255,°
